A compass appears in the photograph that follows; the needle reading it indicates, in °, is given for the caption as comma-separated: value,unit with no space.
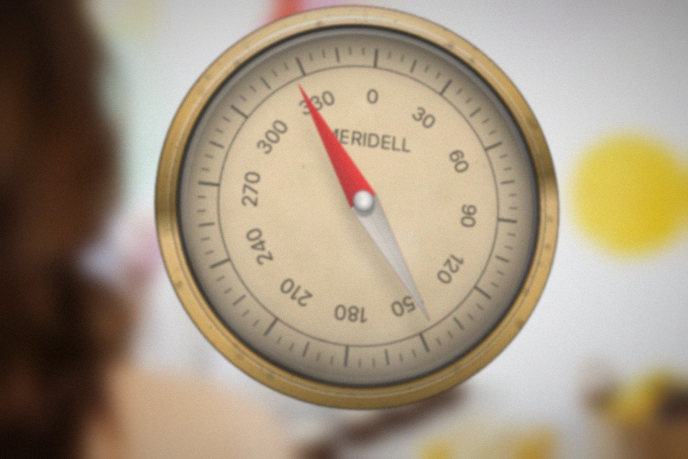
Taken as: 325,°
